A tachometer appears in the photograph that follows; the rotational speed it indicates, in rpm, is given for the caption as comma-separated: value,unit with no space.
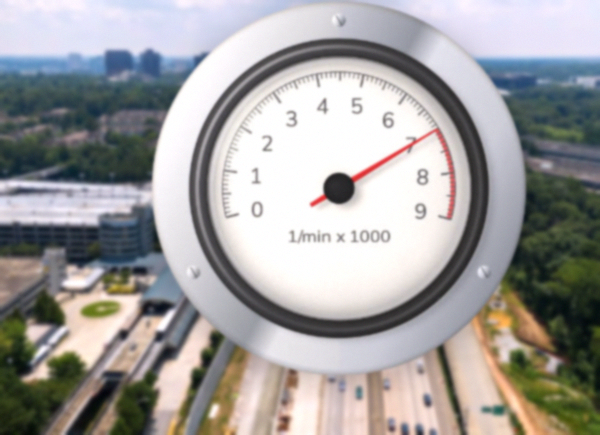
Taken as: 7000,rpm
